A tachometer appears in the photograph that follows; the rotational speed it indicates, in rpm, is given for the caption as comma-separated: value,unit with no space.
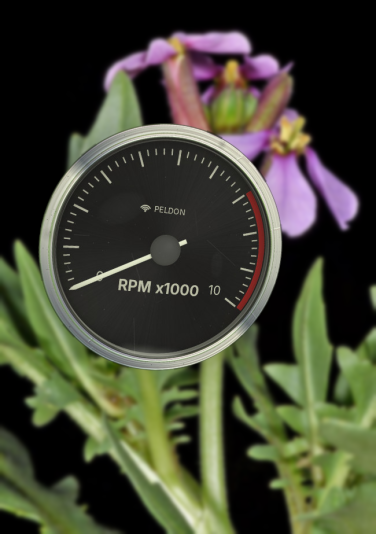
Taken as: 0,rpm
